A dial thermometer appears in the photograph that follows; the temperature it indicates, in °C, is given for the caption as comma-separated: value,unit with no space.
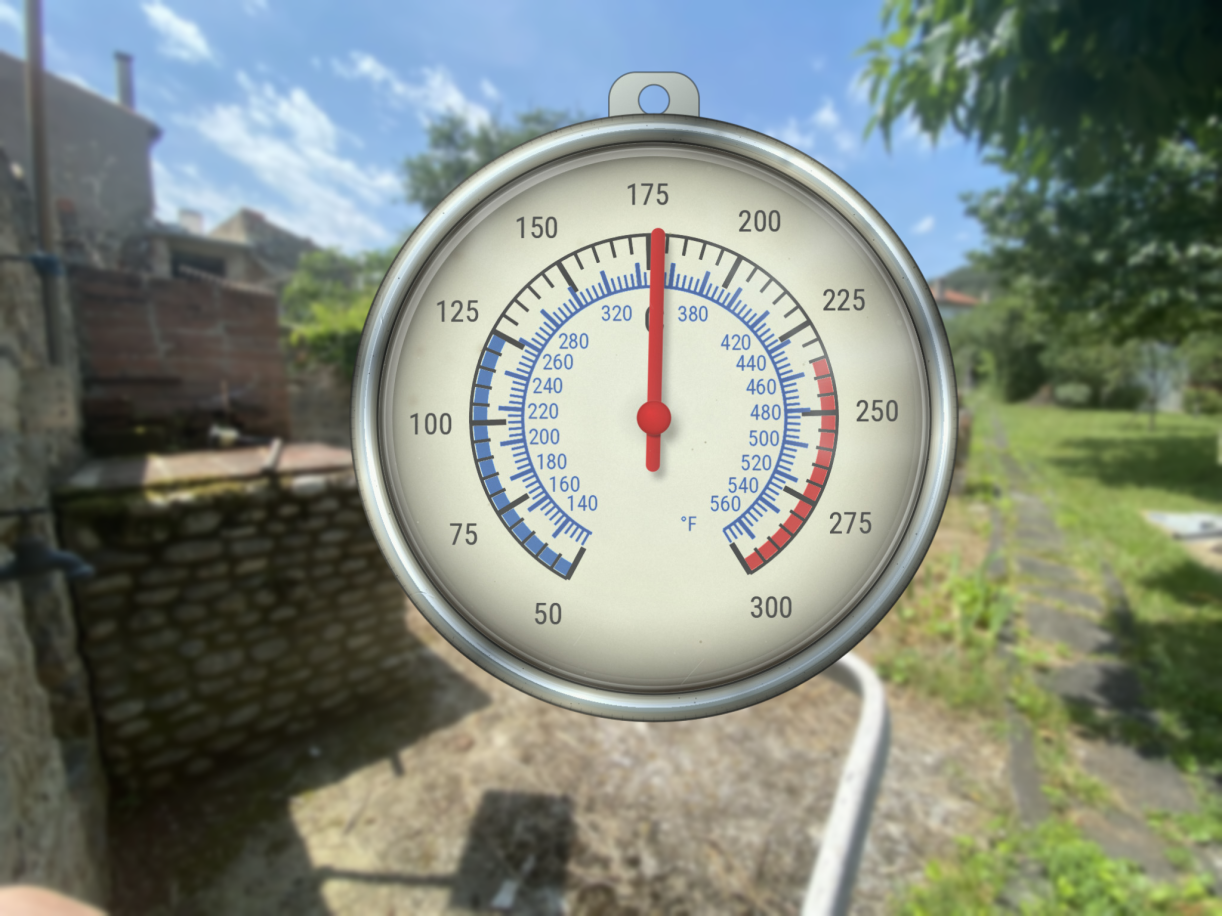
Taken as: 177.5,°C
